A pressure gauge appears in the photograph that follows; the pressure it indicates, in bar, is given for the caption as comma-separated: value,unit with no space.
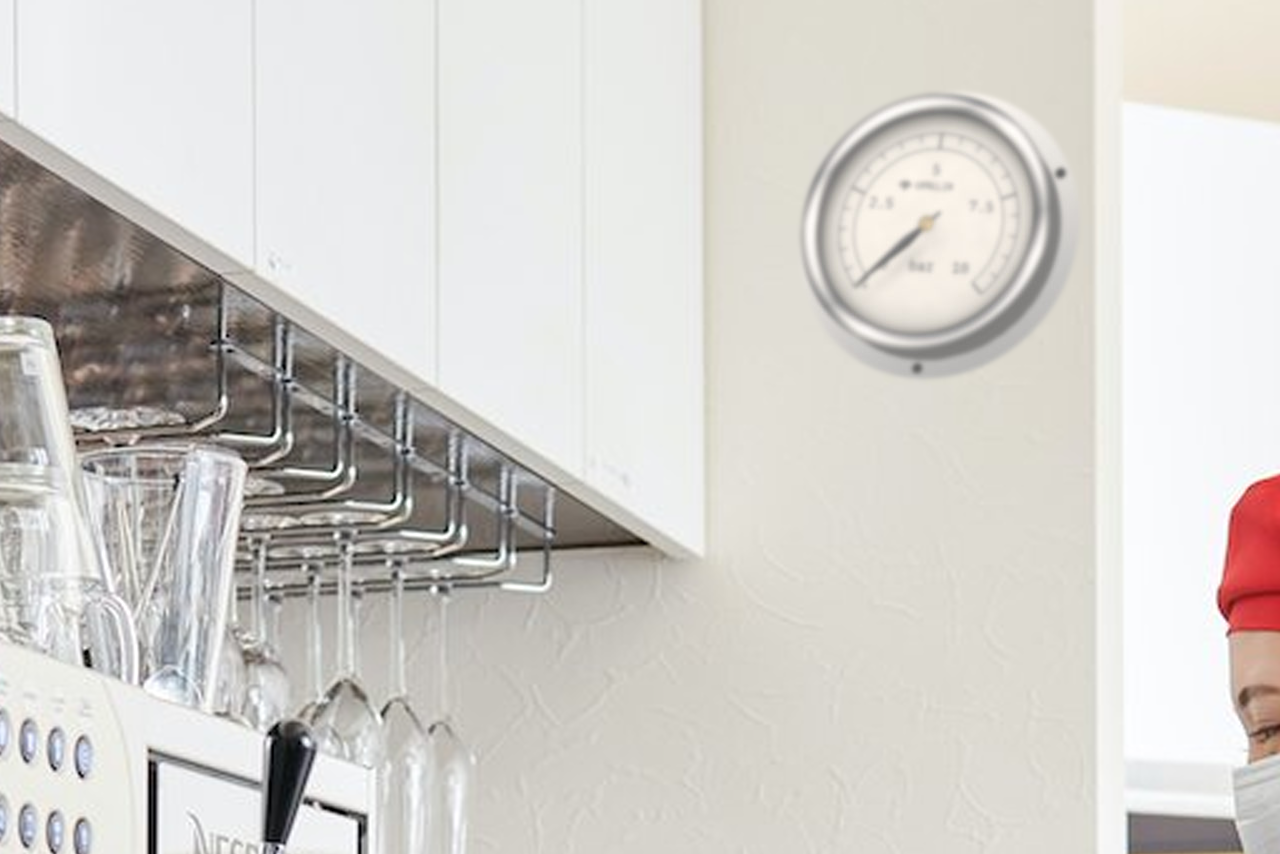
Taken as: 0,bar
